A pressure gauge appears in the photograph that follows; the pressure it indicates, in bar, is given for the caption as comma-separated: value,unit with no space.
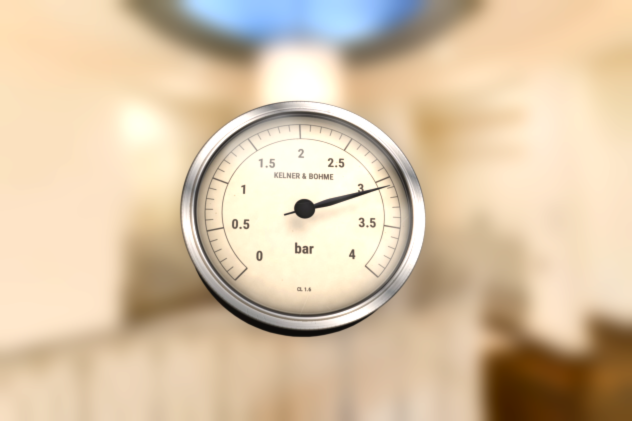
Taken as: 3.1,bar
